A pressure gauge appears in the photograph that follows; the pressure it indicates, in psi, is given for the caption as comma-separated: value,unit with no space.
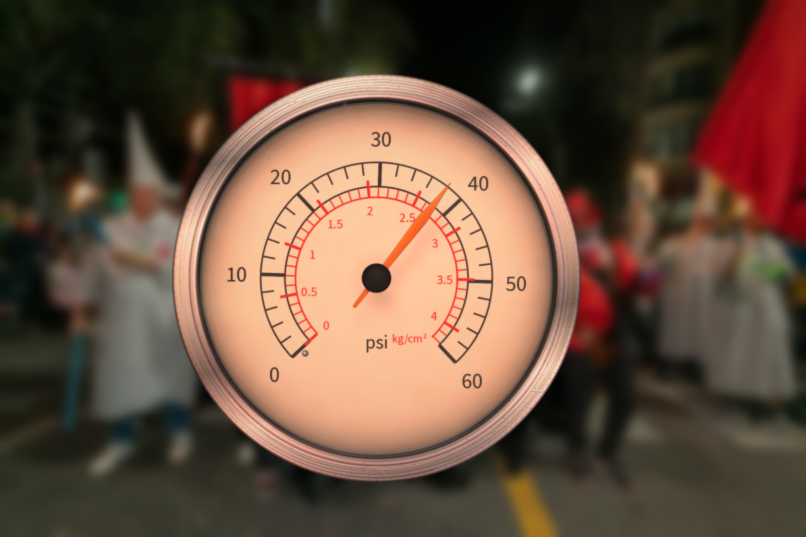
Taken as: 38,psi
